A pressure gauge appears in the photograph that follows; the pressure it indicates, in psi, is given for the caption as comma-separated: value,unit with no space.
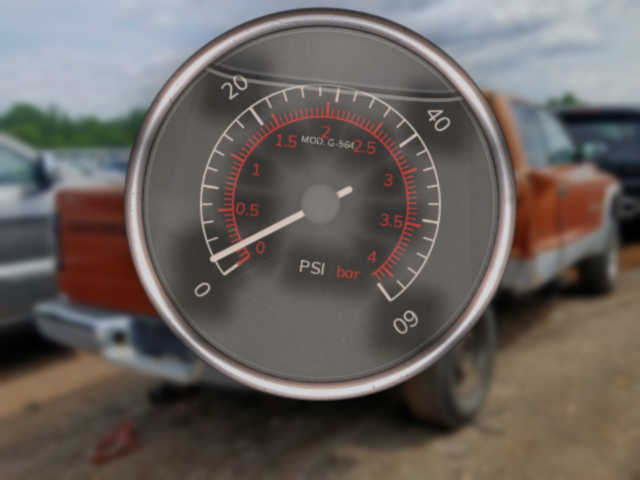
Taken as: 2,psi
